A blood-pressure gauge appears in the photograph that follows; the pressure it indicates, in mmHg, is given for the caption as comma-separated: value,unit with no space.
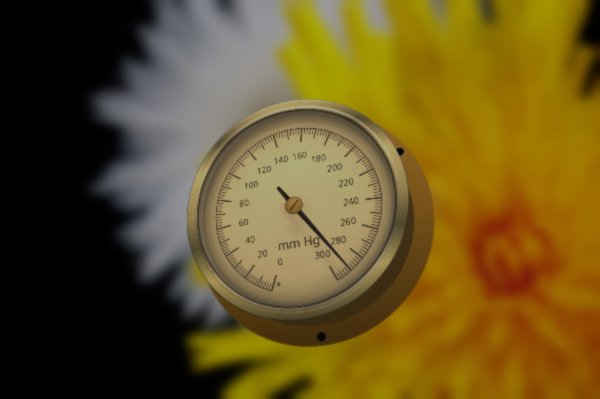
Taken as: 290,mmHg
